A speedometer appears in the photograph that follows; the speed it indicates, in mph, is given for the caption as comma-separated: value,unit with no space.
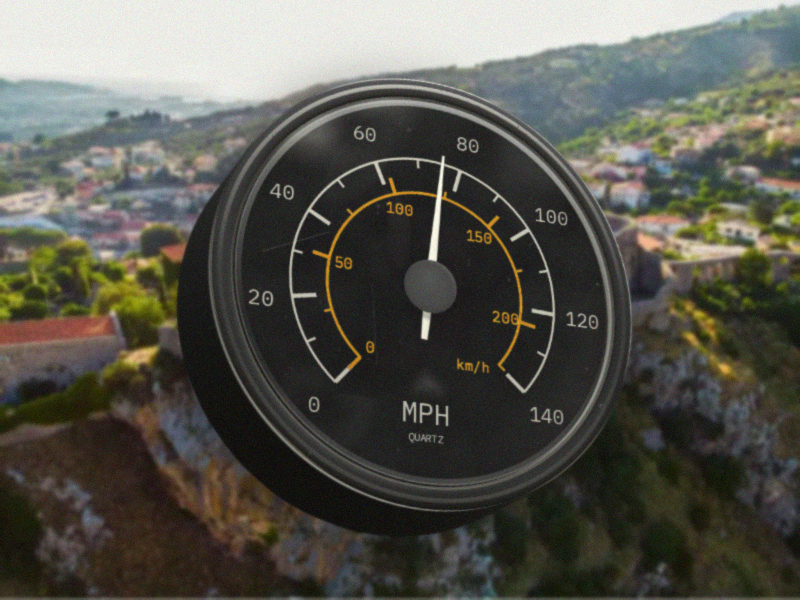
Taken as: 75,mph
